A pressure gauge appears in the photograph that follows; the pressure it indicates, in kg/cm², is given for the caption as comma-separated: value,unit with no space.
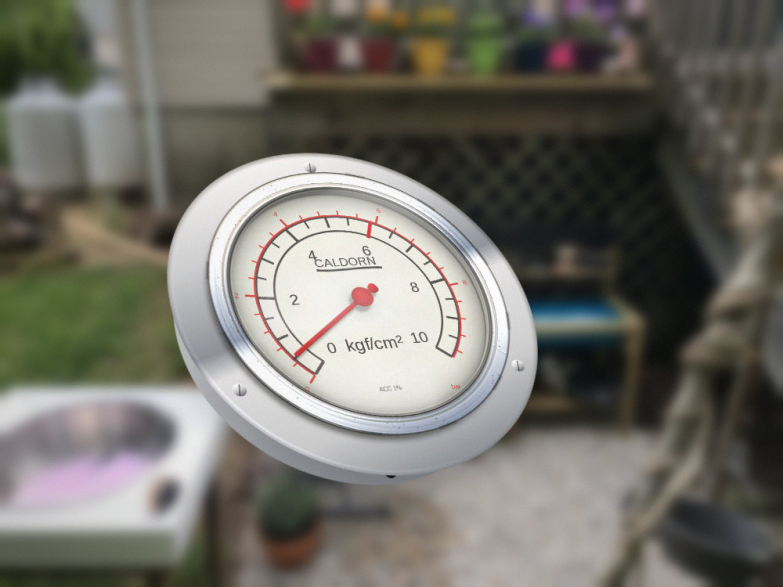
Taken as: 0.5,kg/cm²
